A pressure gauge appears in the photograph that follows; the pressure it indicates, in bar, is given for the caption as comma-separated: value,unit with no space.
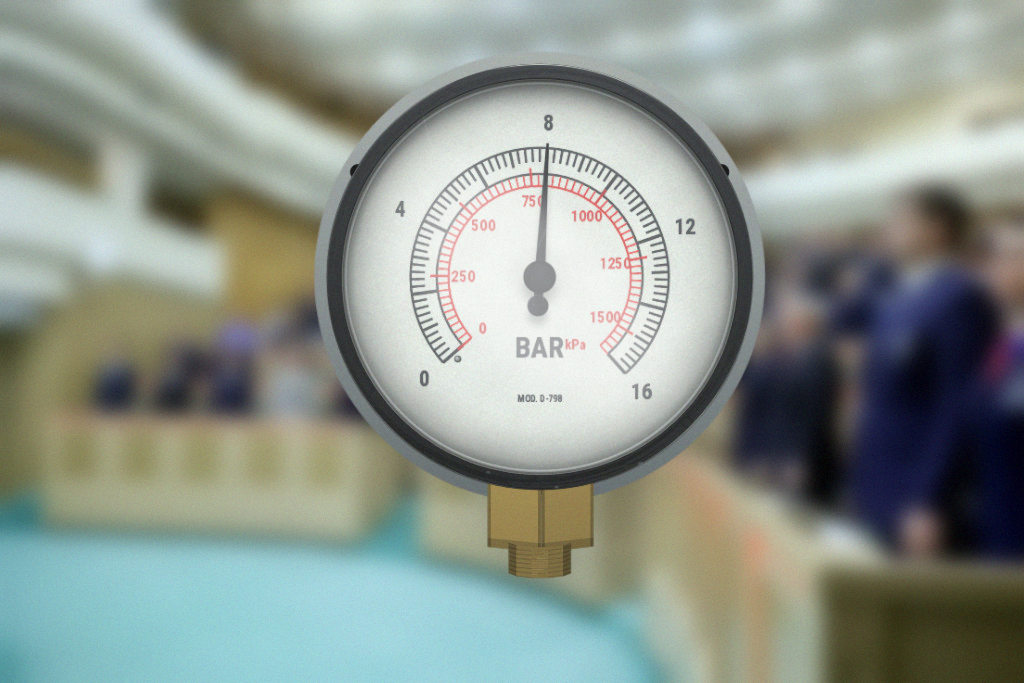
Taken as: 8,bar
